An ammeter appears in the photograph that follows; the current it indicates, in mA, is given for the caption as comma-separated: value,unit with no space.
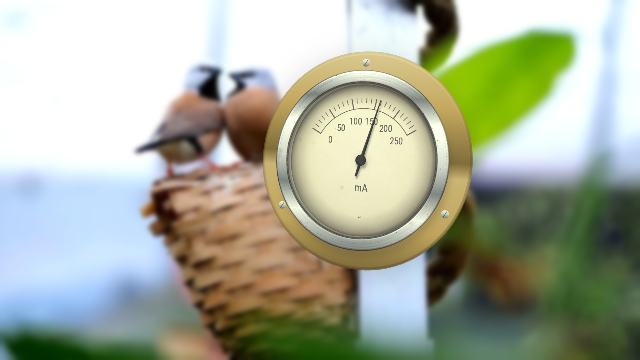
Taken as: 160,mA
